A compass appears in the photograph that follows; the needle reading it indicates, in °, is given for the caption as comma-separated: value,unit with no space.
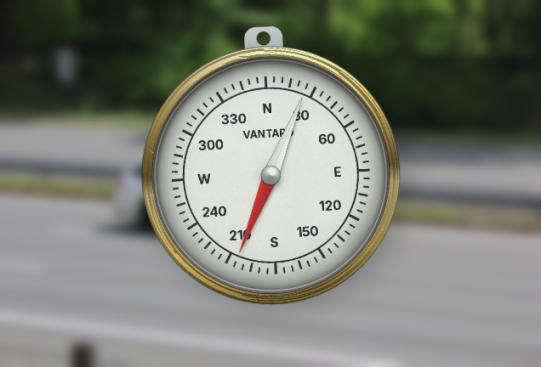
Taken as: 205,°
